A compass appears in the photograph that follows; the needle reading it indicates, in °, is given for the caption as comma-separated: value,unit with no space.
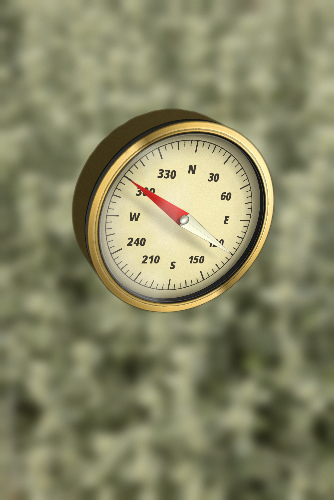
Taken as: 300,°
